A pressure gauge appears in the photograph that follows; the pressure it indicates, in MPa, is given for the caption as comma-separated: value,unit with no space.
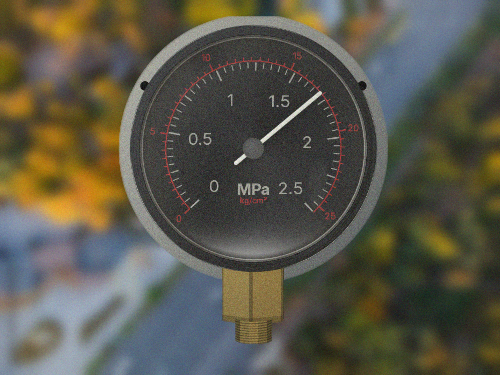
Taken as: 1.7,MPa
